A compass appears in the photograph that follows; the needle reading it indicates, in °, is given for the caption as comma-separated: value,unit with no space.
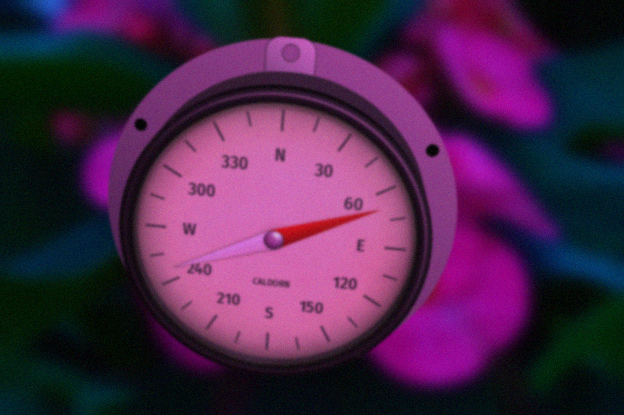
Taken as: 67.5,°
